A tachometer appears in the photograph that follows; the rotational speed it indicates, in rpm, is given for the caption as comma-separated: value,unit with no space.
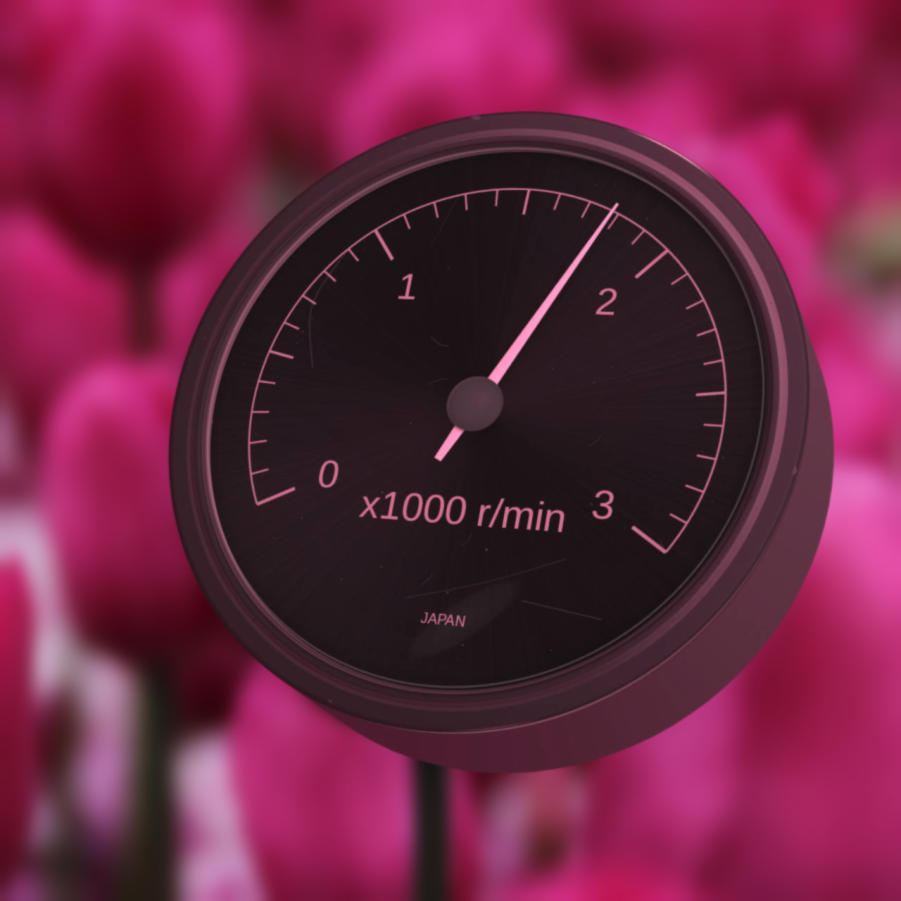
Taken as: 1800,rpm
